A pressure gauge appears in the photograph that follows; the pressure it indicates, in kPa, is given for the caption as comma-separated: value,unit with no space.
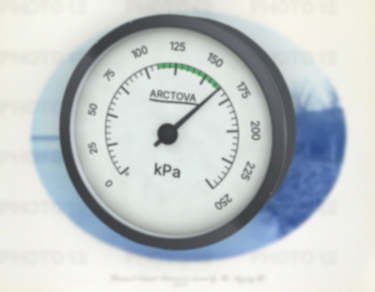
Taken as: 165,kPa
